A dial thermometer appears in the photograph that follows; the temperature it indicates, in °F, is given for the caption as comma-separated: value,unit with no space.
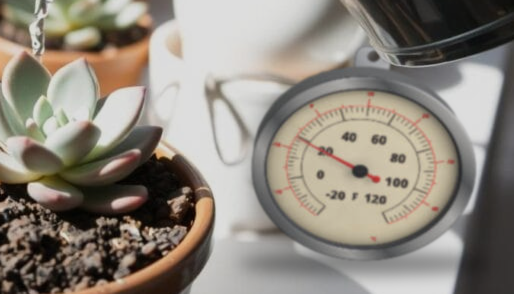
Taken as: 20,°F
